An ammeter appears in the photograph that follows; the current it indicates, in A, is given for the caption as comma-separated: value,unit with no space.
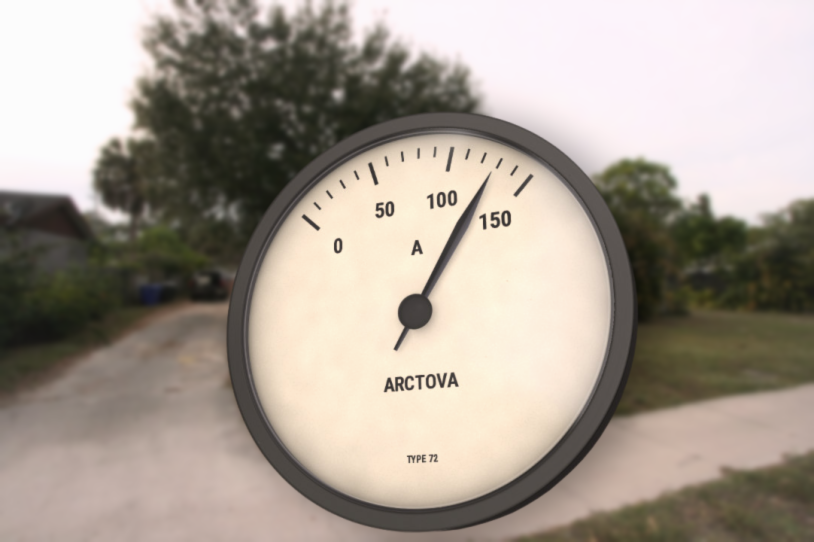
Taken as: 130,A
